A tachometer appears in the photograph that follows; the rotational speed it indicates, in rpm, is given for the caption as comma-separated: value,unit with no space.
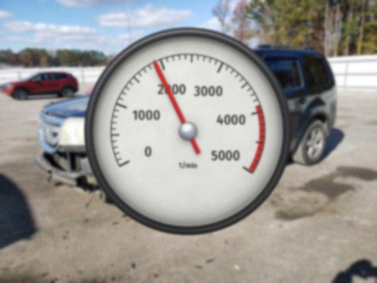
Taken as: 1900,rpm
